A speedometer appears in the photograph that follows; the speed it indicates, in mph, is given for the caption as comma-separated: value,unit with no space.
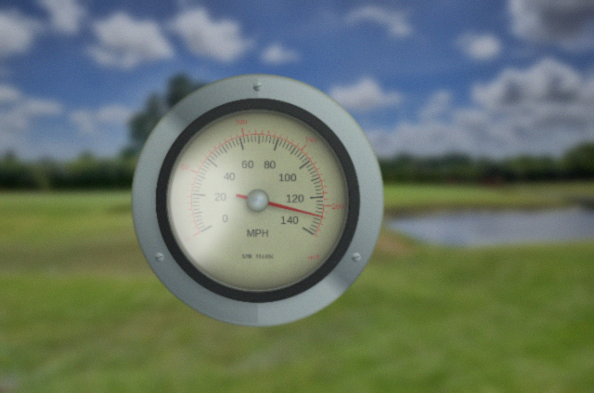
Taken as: 130,mph
